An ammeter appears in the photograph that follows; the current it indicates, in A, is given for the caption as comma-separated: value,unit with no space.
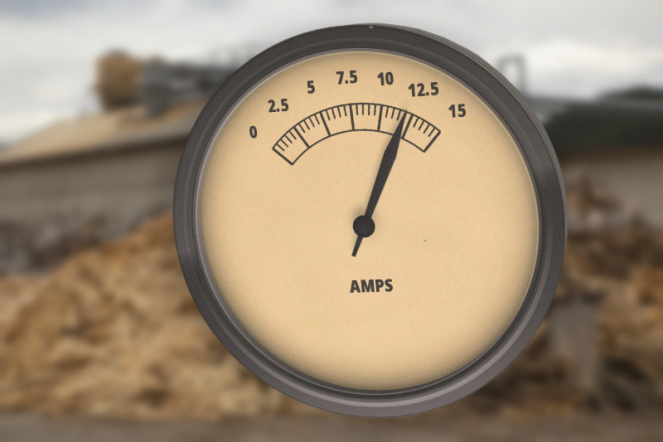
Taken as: 12,A
